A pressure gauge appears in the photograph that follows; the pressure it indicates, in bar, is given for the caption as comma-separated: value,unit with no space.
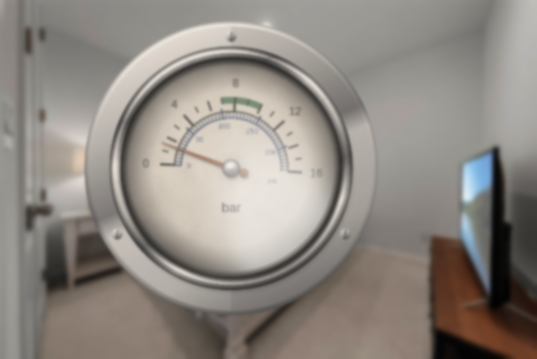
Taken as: 1.5,bar
